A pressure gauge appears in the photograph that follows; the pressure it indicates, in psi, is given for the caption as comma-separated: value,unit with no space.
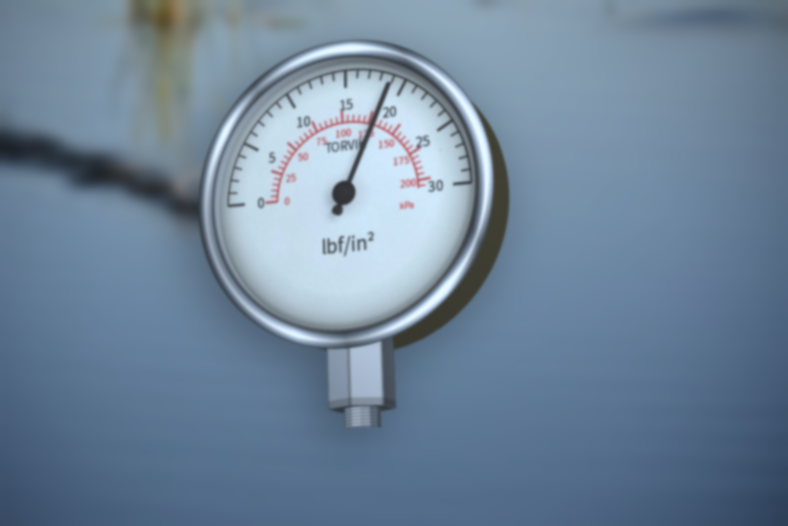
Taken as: 19,psi
